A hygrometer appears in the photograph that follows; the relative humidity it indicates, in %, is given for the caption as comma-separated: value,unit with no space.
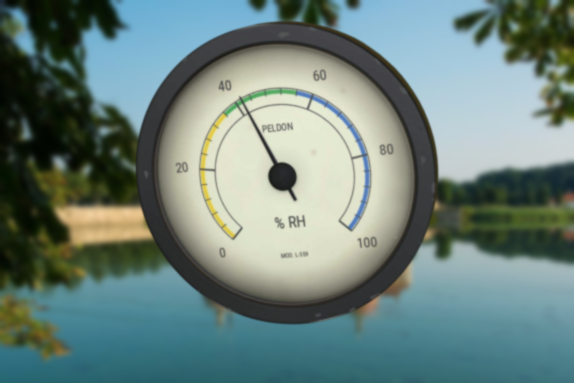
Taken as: 42,%
